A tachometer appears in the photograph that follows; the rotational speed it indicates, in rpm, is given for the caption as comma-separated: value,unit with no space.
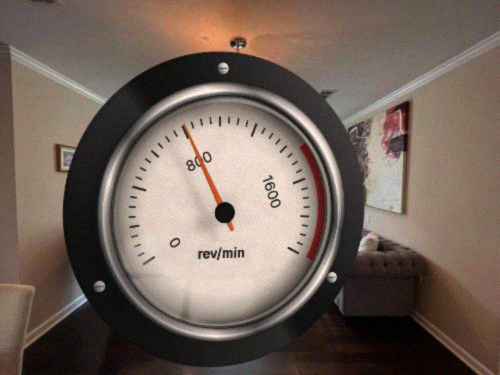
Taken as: 800,rpm
